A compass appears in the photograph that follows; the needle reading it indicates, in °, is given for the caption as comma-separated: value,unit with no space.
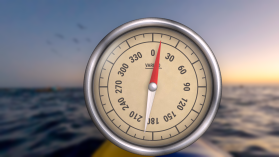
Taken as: 10,°
